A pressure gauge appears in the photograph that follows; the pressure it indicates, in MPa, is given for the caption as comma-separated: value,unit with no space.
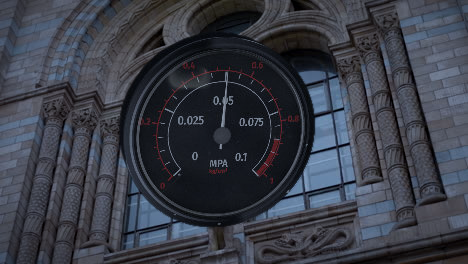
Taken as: 0.05,MPa
